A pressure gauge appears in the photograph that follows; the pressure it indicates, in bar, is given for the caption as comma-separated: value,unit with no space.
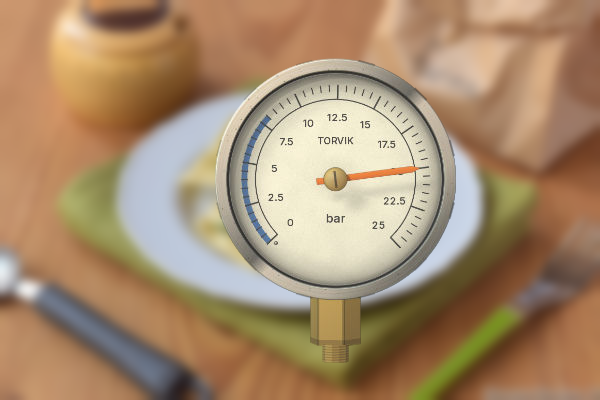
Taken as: 20,bar
